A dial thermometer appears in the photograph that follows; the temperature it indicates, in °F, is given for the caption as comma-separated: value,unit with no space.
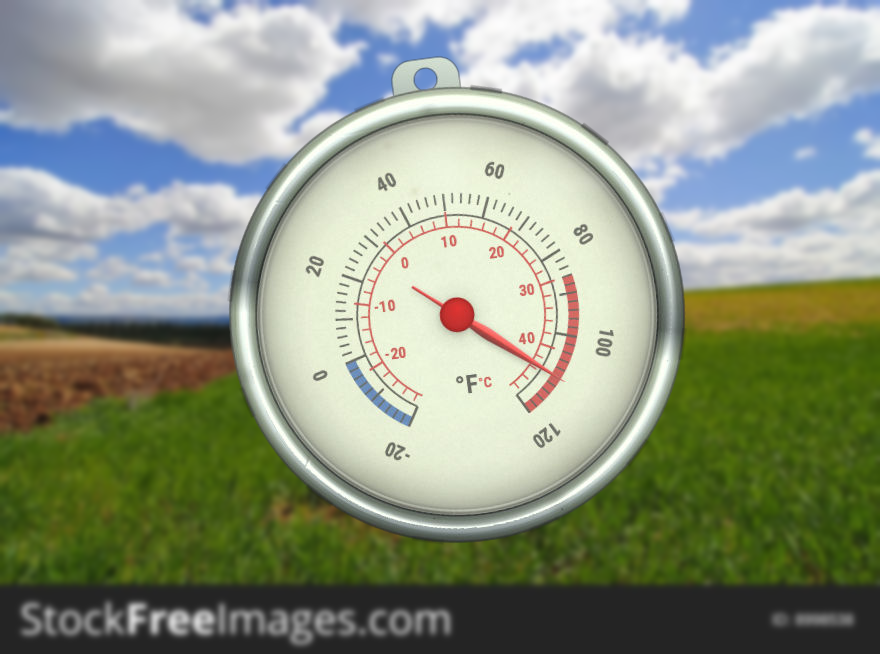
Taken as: 110,°F
